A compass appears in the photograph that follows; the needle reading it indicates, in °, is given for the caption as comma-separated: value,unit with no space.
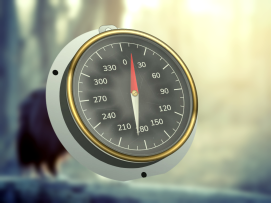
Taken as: 10,°
